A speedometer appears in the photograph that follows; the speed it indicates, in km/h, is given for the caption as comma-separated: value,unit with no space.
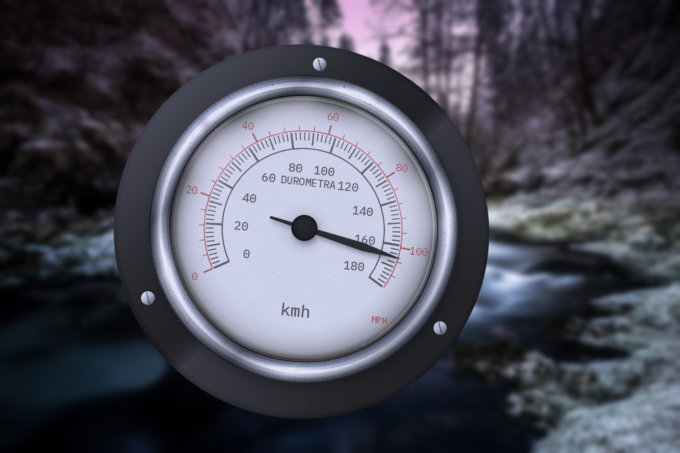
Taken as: 166,km/h
